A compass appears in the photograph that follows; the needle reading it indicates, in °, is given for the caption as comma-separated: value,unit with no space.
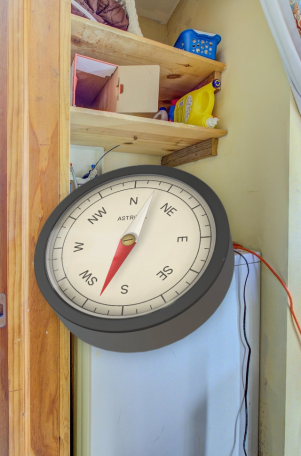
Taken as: 200,°
